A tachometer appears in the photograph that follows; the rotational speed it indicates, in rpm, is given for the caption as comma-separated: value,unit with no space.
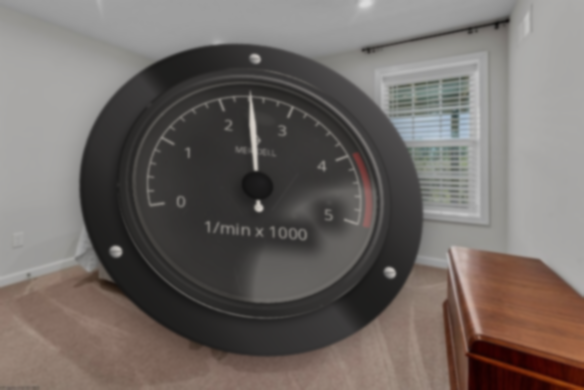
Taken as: 2400,rpm
